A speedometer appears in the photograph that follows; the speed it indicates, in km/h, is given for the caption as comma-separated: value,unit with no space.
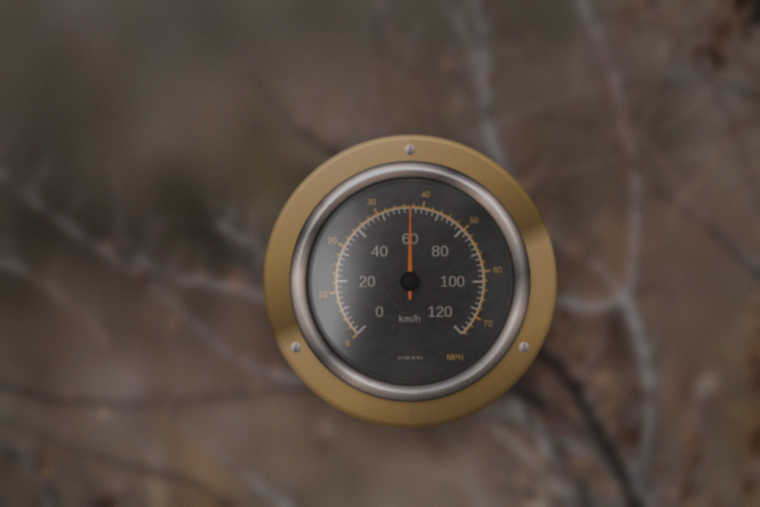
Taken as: 60,km/h
